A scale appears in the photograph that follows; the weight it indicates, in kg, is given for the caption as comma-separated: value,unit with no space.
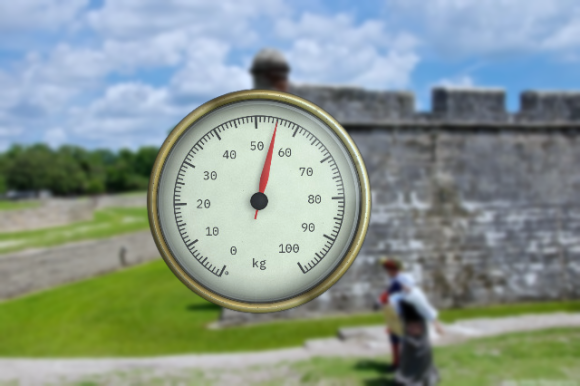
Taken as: 55,kg
